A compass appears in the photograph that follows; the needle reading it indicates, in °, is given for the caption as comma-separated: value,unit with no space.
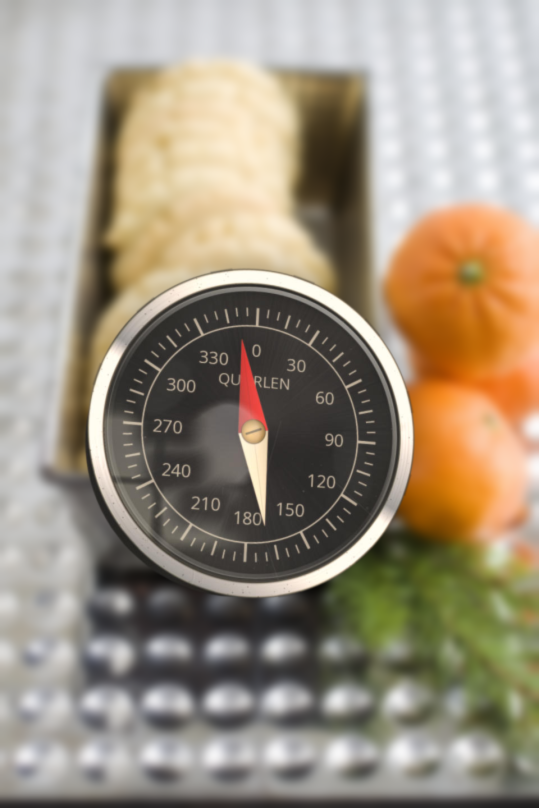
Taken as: 350,°
